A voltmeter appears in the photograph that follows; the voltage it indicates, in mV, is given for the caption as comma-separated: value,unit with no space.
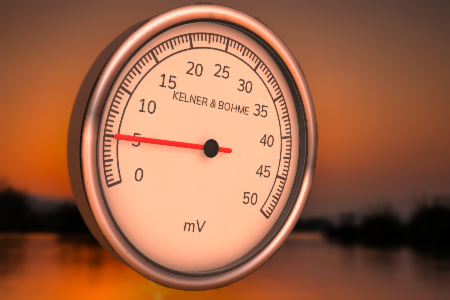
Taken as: 5,mV
